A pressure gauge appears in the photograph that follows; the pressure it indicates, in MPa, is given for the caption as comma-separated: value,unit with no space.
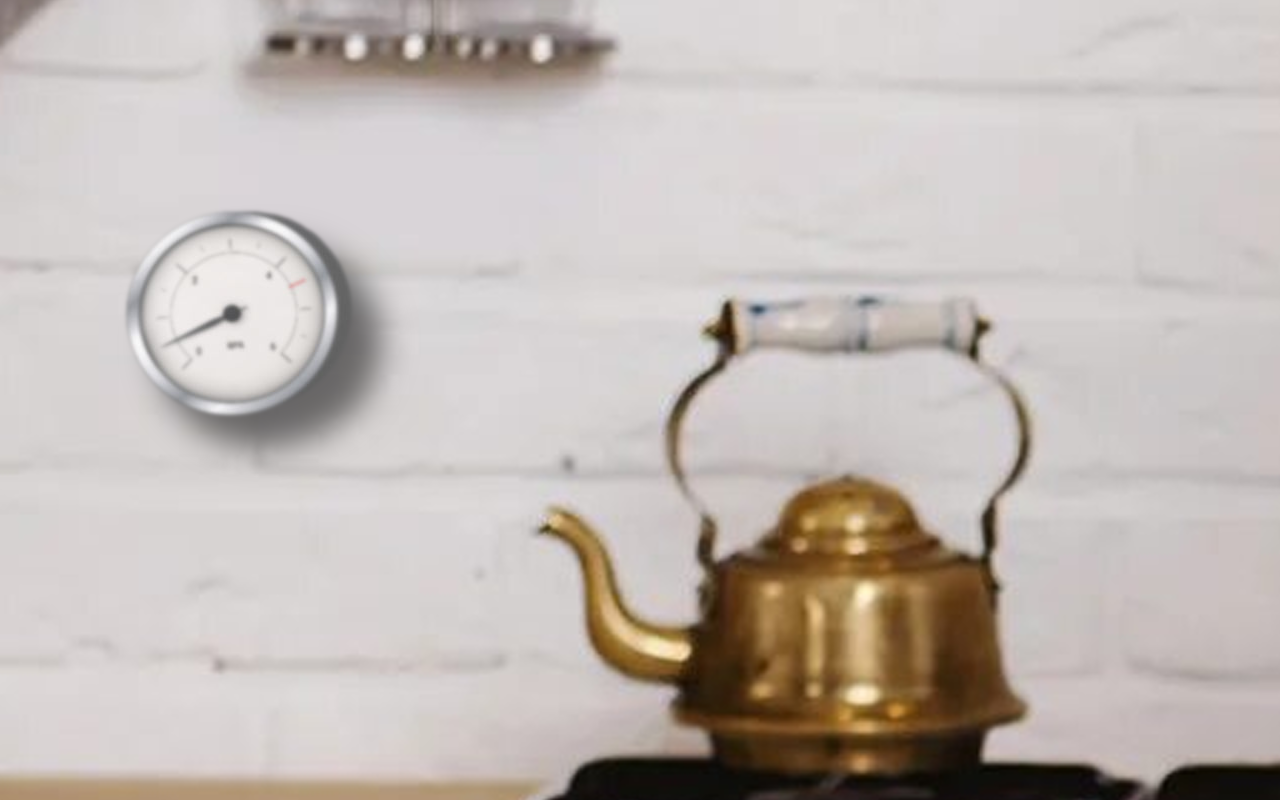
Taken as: 0.5,MPa
